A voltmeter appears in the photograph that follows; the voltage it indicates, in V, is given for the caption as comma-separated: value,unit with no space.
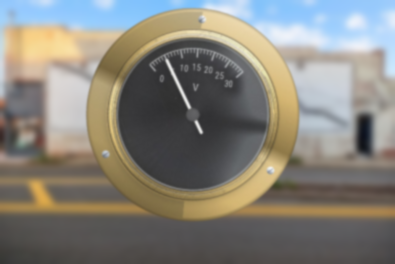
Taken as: 5,V
